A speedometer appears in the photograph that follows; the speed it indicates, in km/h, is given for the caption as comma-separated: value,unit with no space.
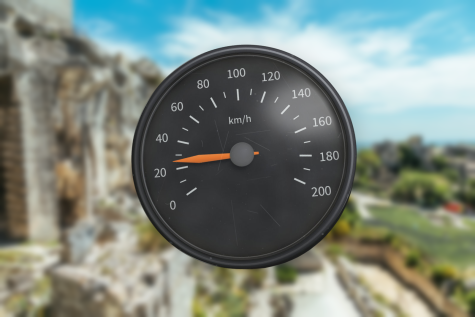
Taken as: 25,km/h
